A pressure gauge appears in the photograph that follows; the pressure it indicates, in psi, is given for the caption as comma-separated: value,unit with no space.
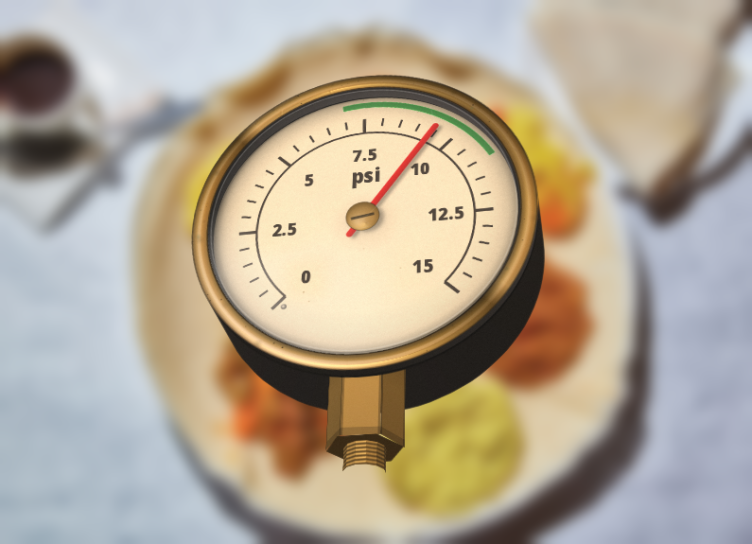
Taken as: 9.5,psi
